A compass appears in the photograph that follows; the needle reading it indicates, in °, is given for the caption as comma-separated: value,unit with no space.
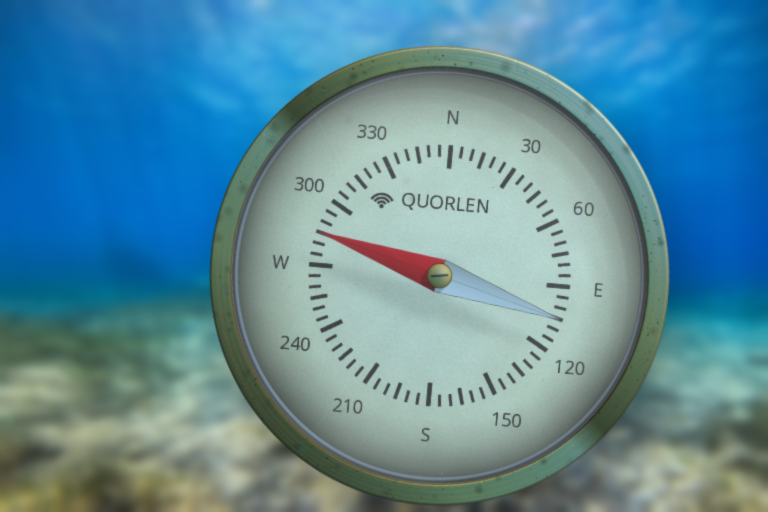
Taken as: 285,°
